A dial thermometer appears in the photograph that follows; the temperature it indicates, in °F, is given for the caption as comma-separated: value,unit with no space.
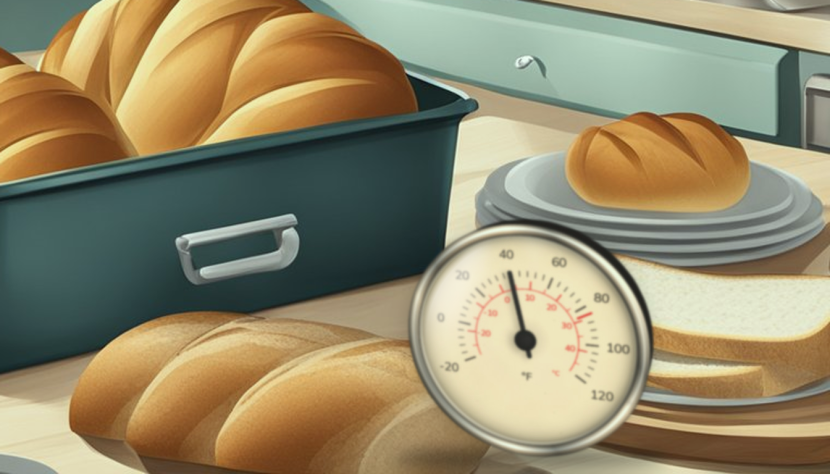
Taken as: 40,°F
